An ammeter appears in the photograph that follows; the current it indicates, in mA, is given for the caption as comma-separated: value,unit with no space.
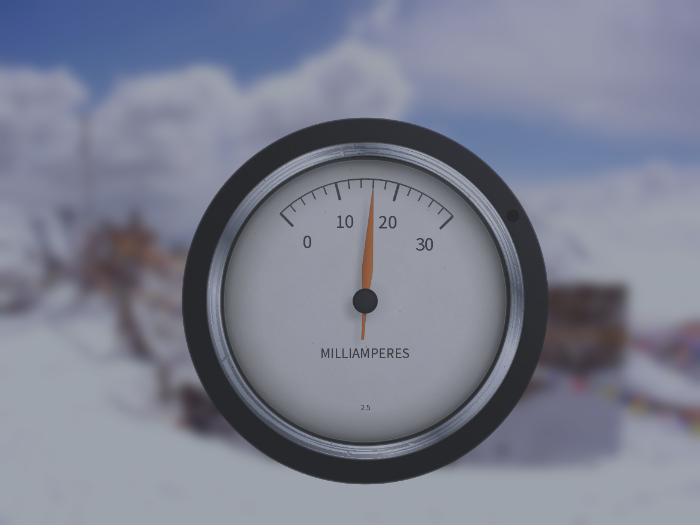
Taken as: 16,mA
